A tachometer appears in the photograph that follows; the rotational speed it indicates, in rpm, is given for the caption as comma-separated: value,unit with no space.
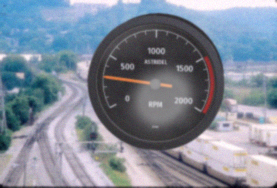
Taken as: 300,rpm
